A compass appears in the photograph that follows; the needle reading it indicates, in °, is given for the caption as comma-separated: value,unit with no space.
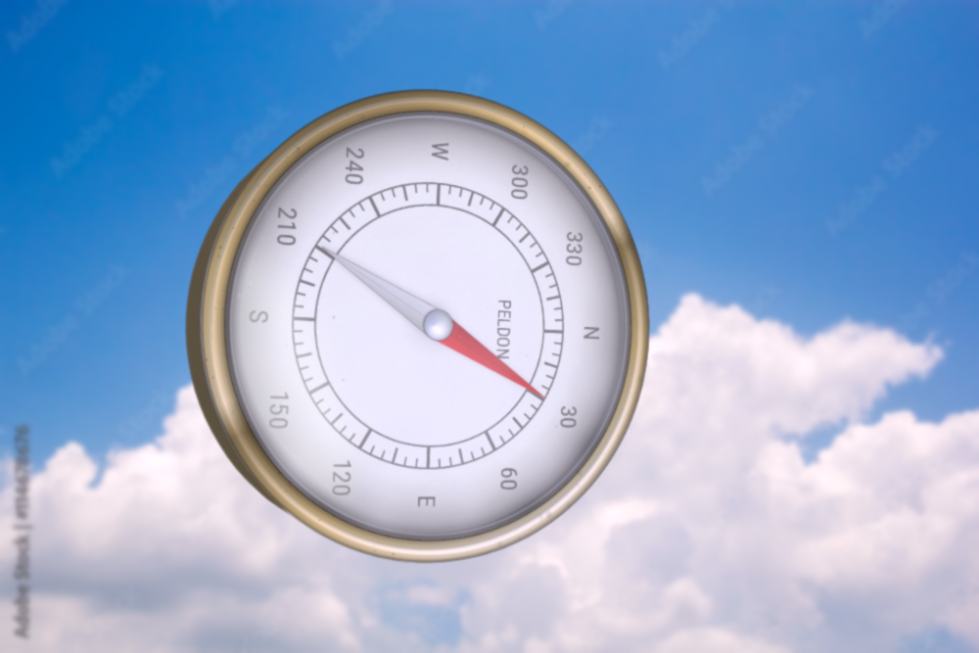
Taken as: 30,°
